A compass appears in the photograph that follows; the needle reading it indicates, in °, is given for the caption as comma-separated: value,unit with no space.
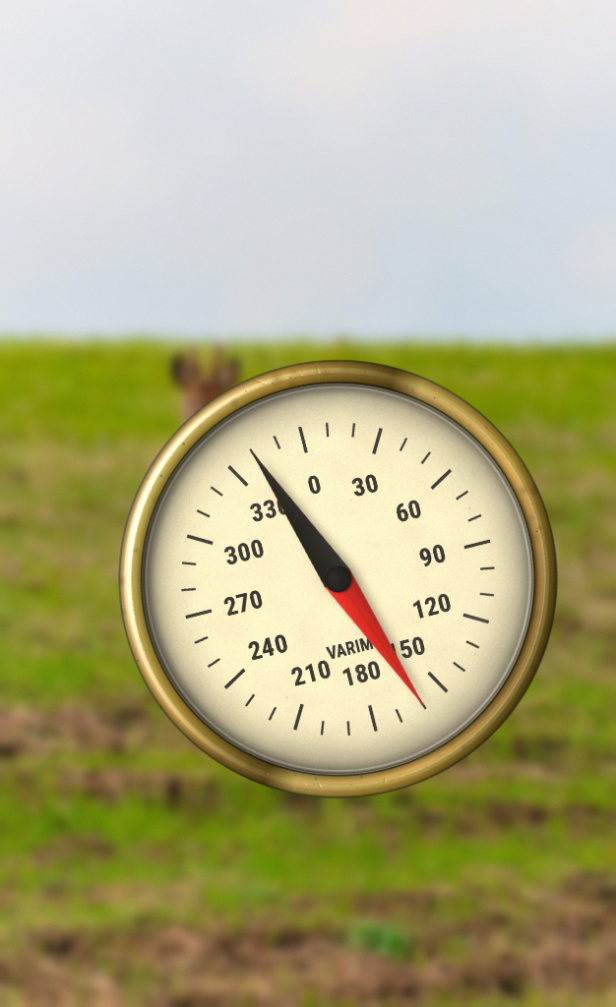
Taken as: 160,°
